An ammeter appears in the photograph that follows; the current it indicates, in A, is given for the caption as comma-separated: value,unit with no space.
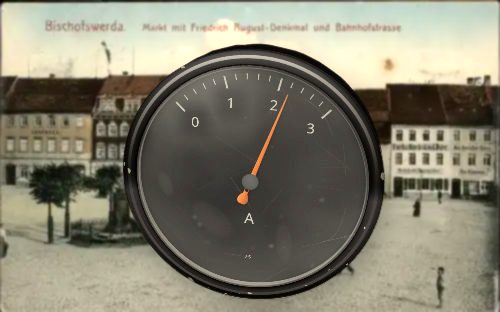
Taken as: 2.2,A
